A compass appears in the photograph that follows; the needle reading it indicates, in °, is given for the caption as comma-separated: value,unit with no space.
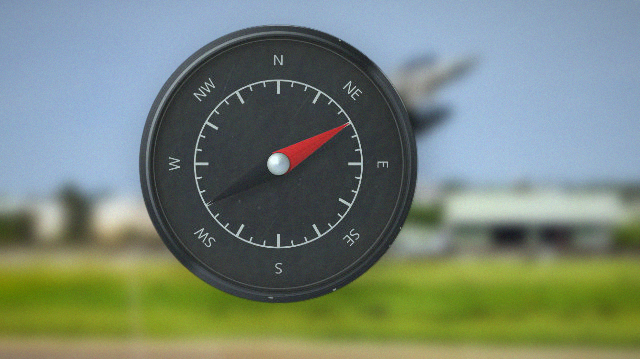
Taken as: 60,°
